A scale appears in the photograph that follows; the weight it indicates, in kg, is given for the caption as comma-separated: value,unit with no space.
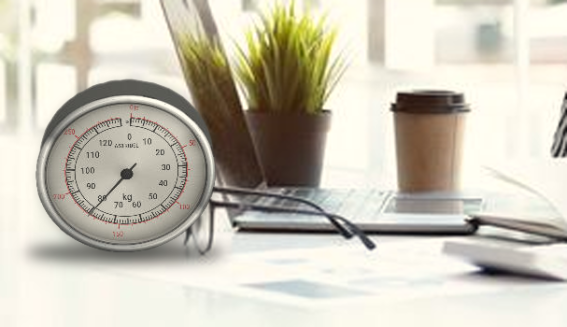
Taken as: 80,kg
